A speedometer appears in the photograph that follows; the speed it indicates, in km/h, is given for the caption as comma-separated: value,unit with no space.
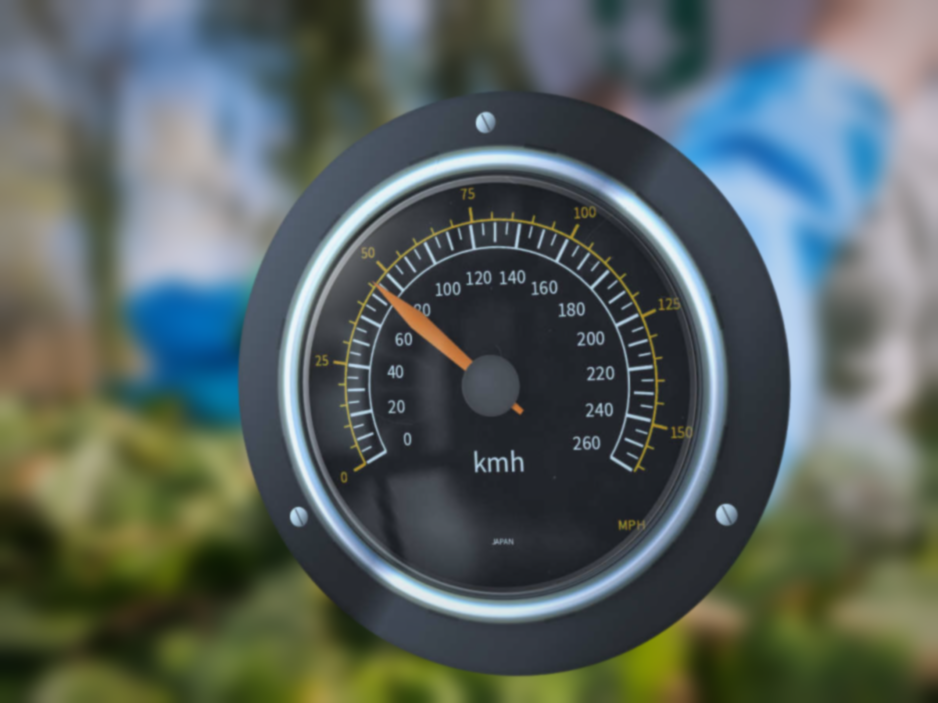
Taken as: 75,km/h
